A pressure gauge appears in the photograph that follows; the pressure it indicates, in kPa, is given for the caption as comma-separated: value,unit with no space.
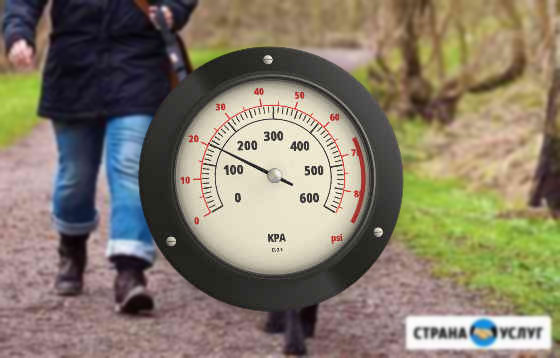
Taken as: 140,kPa
